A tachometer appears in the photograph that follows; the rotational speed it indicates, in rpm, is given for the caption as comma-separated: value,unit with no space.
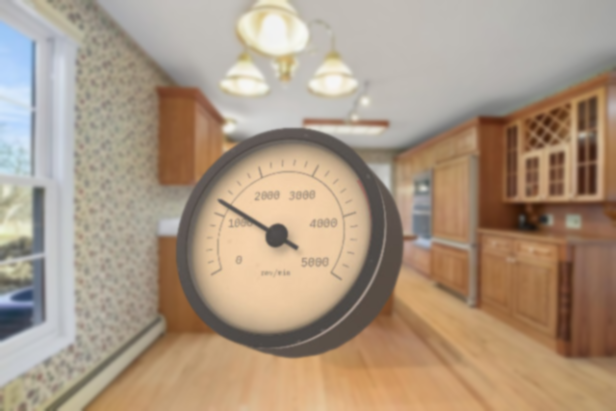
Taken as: 1200,rpm
